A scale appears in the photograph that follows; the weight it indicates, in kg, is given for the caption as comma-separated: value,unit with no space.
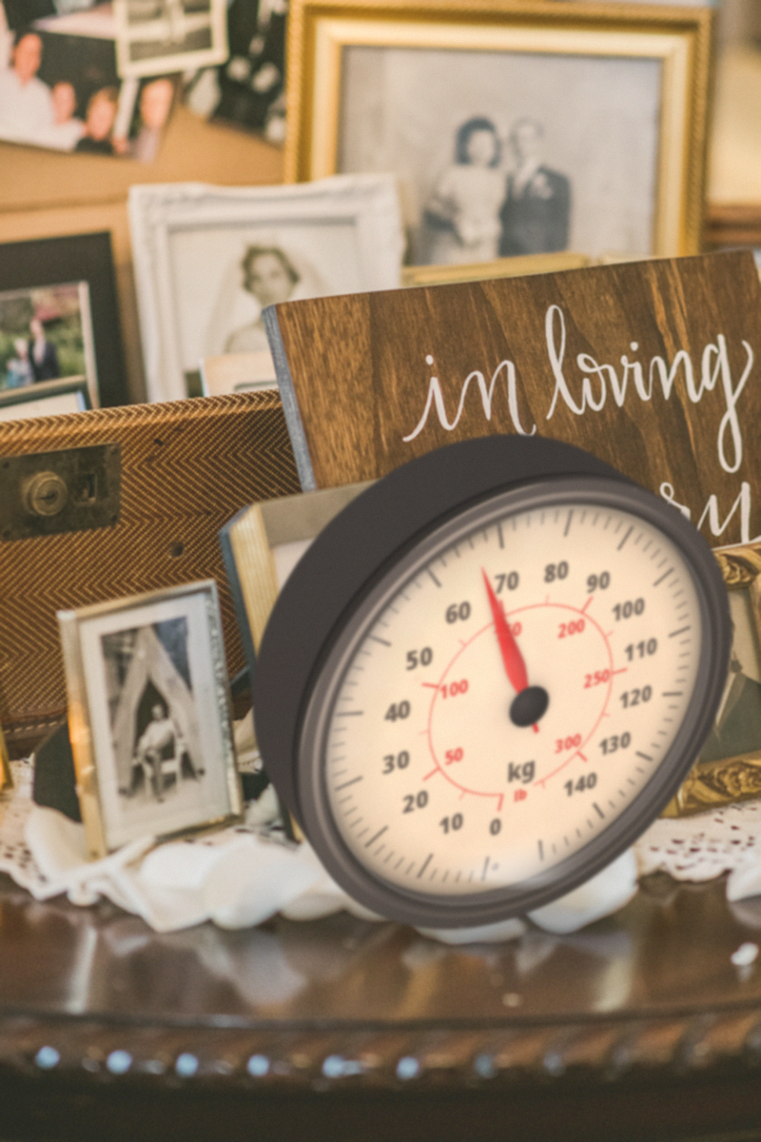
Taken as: 66,kg
